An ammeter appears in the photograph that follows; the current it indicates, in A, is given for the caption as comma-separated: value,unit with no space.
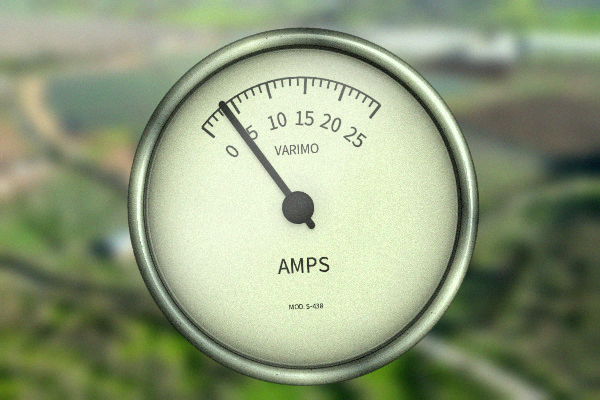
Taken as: 4,A
